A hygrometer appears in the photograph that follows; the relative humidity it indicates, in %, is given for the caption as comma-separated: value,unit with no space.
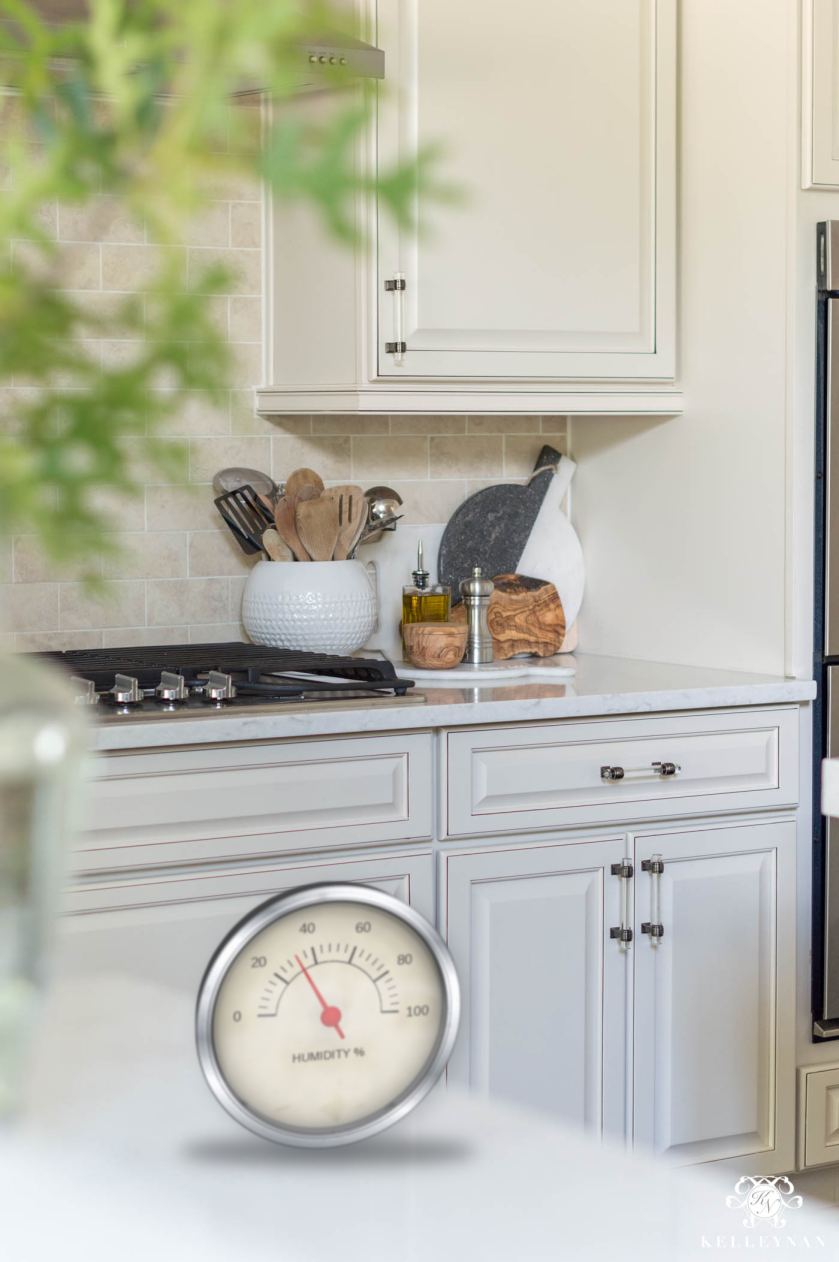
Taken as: 32,%
